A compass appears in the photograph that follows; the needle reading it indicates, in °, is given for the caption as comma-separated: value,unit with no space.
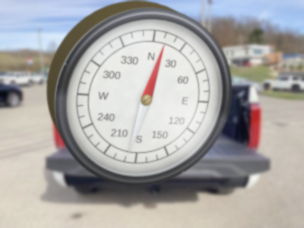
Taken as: 10,°
